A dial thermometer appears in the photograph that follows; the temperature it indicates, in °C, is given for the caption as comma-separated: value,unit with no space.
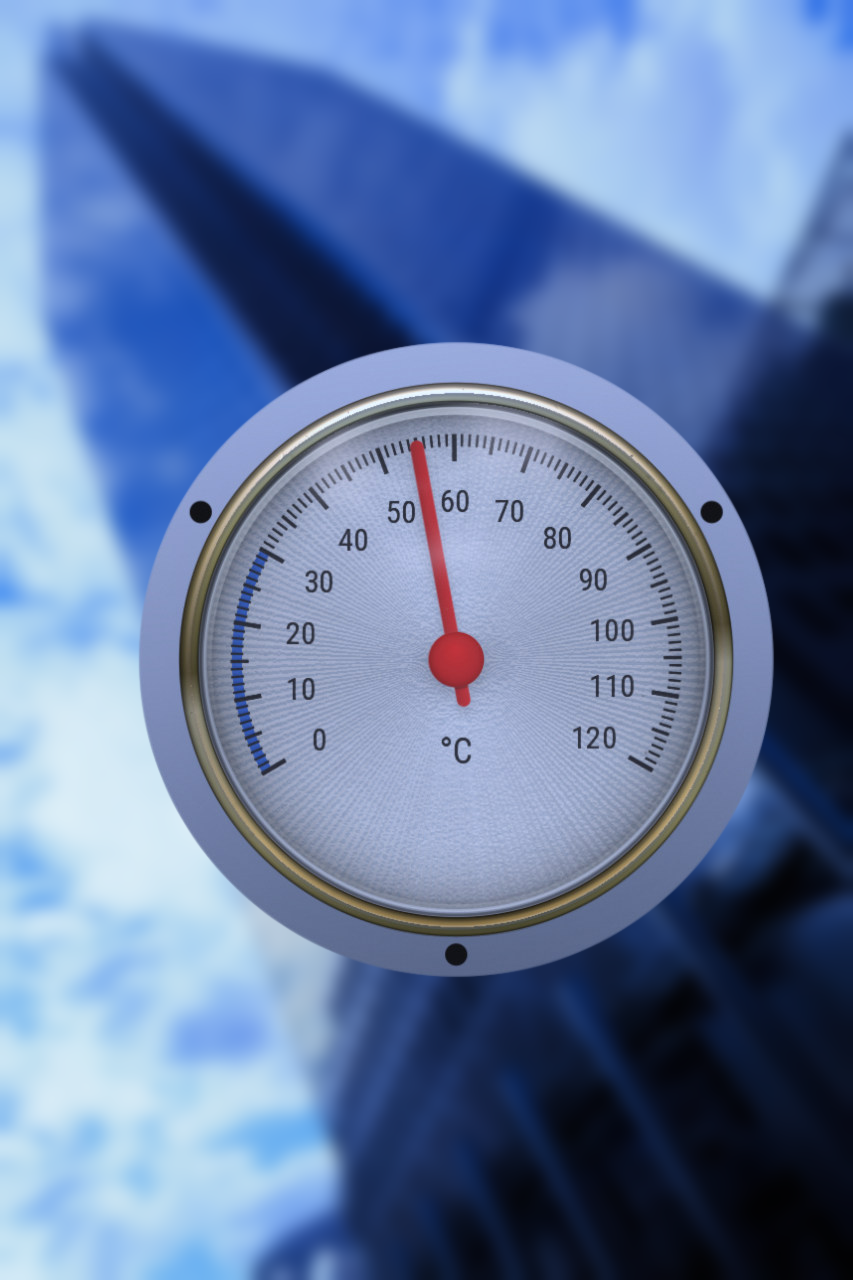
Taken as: 55,°C
